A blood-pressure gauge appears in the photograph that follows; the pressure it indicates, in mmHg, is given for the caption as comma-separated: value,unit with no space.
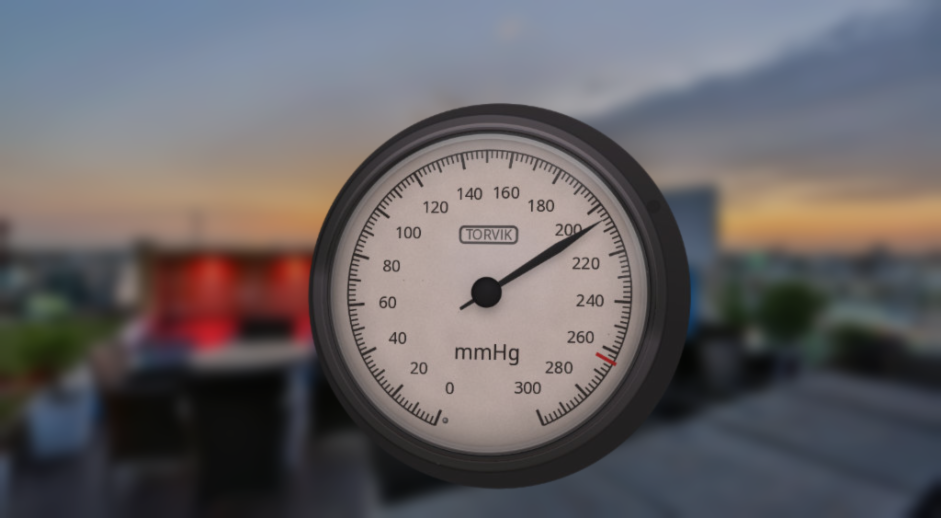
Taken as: 206,mmHg
